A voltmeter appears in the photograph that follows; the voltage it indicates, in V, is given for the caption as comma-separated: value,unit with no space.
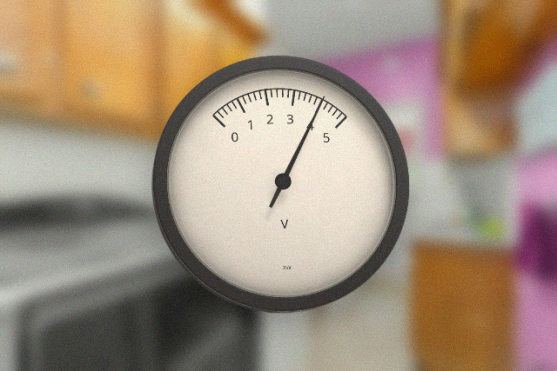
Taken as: 4,V
